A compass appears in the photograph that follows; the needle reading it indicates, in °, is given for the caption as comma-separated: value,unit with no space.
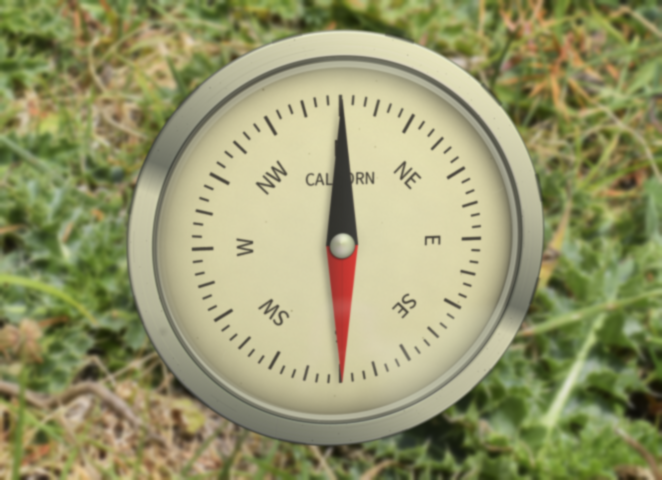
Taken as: 180,°
